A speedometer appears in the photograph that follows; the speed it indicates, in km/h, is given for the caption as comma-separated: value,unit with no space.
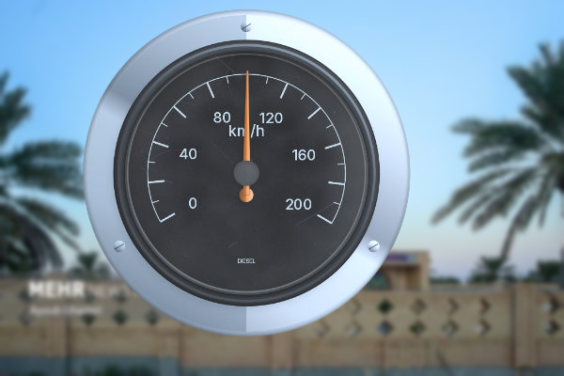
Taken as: 100,km/h
